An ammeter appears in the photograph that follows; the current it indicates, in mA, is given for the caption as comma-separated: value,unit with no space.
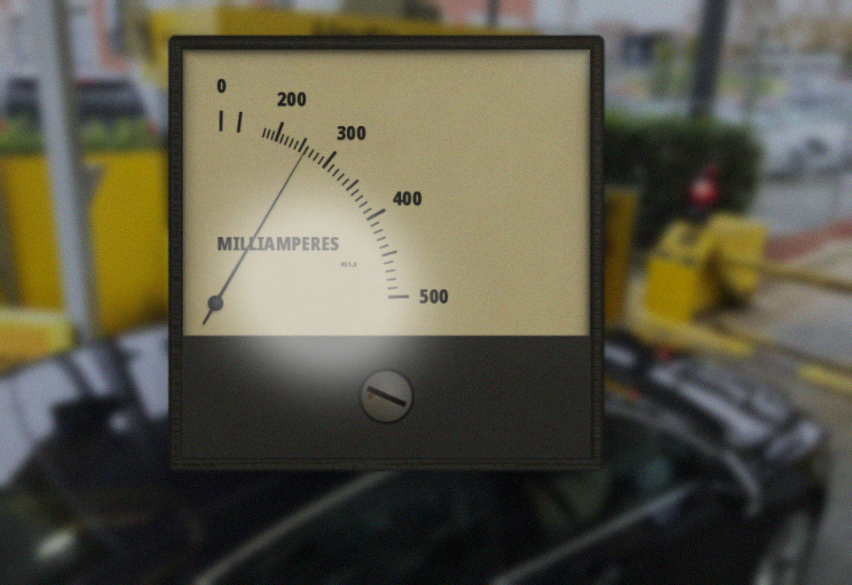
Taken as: 260,mA
